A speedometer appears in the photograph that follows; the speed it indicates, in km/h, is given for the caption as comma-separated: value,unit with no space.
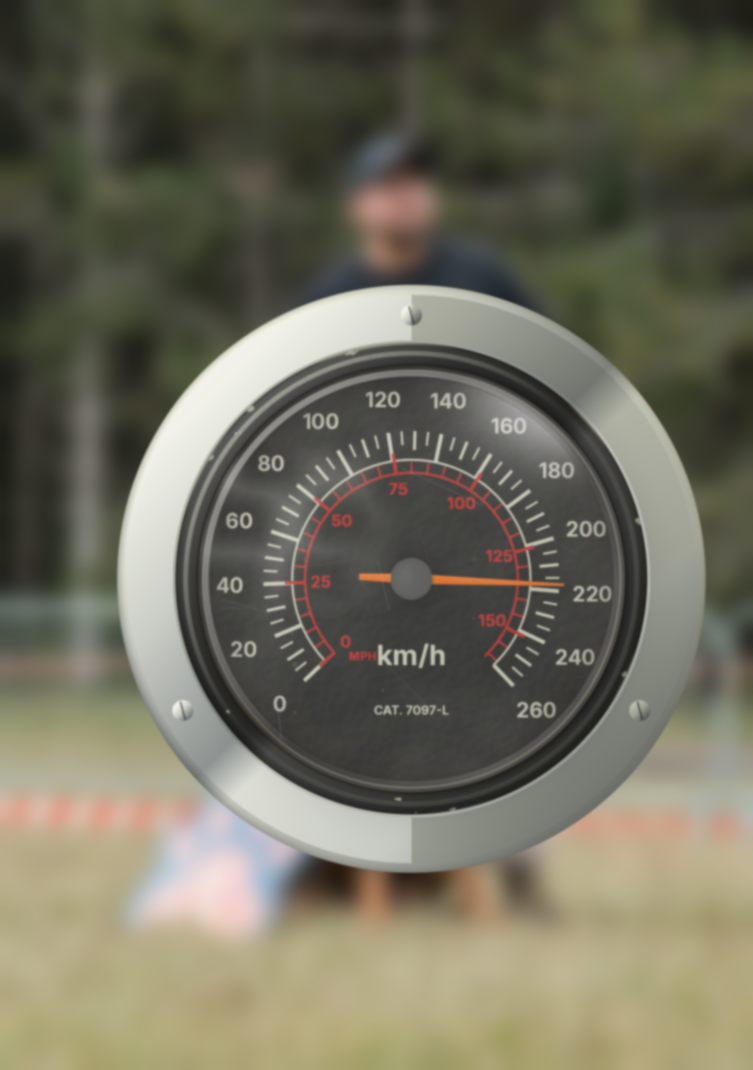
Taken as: 217.5,km/h
